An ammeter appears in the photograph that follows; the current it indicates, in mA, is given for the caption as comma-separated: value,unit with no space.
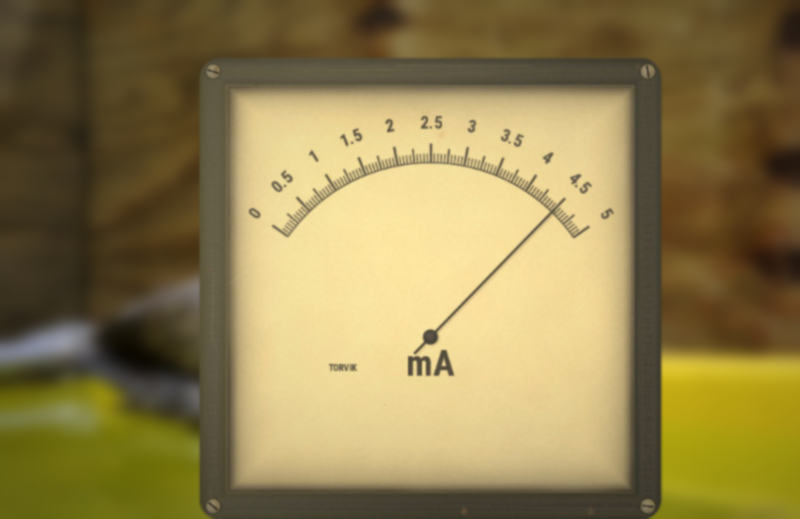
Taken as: 4.5,mA
